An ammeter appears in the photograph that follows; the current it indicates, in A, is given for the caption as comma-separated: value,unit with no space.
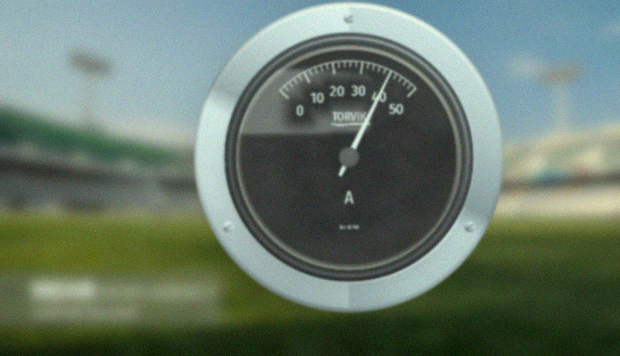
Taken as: 40,A
